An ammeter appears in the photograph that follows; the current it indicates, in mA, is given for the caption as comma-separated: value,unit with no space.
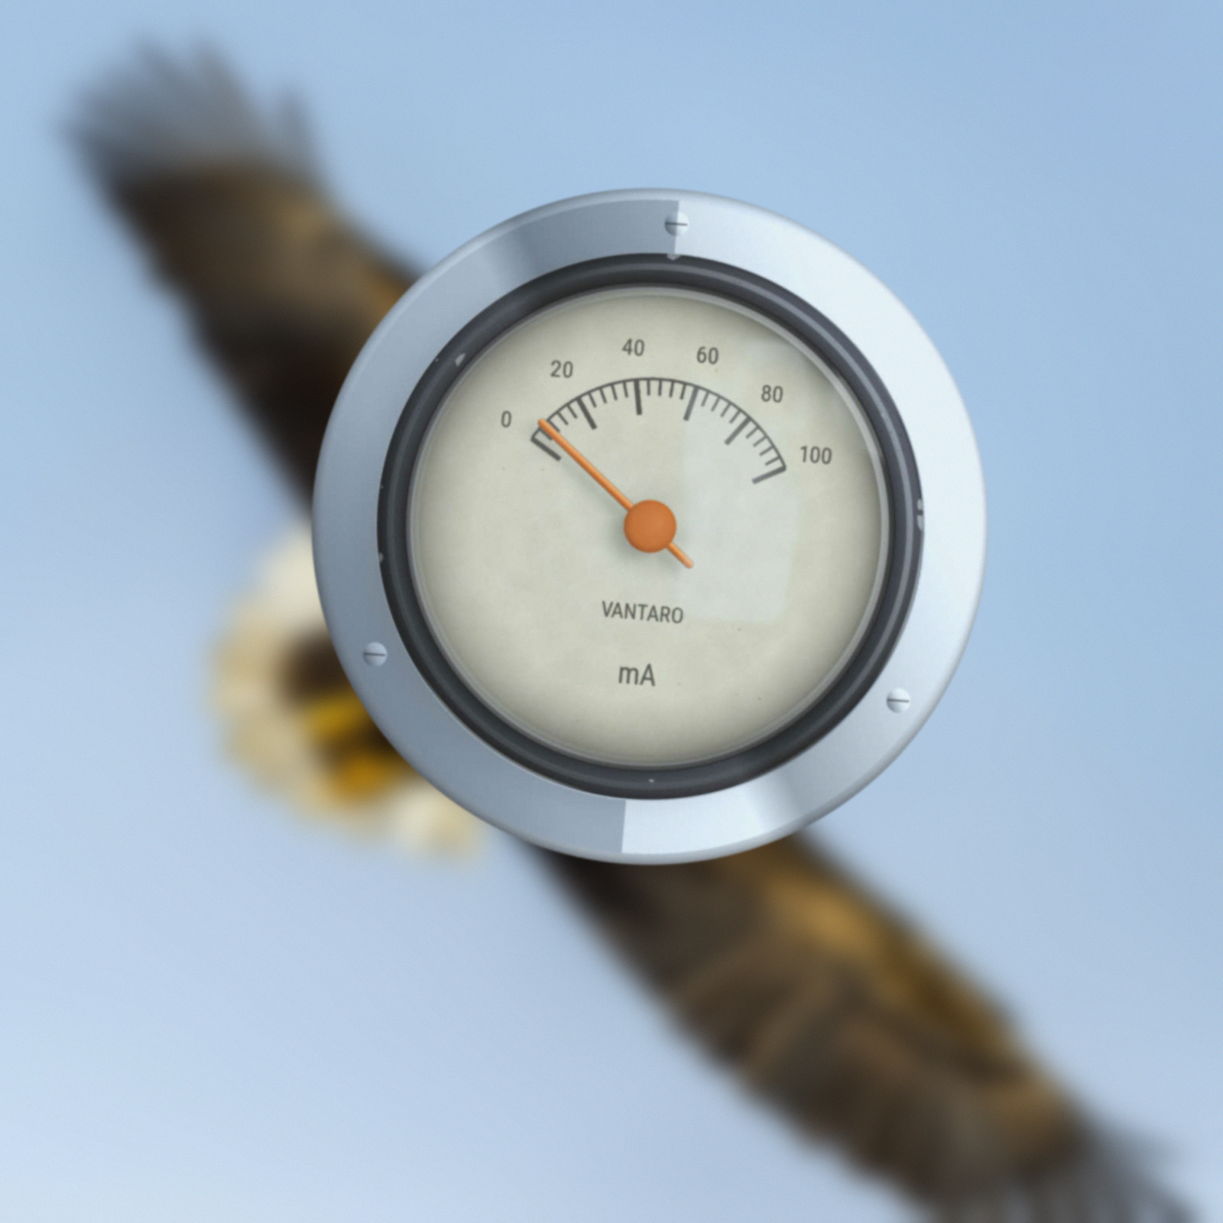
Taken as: 6,mA
